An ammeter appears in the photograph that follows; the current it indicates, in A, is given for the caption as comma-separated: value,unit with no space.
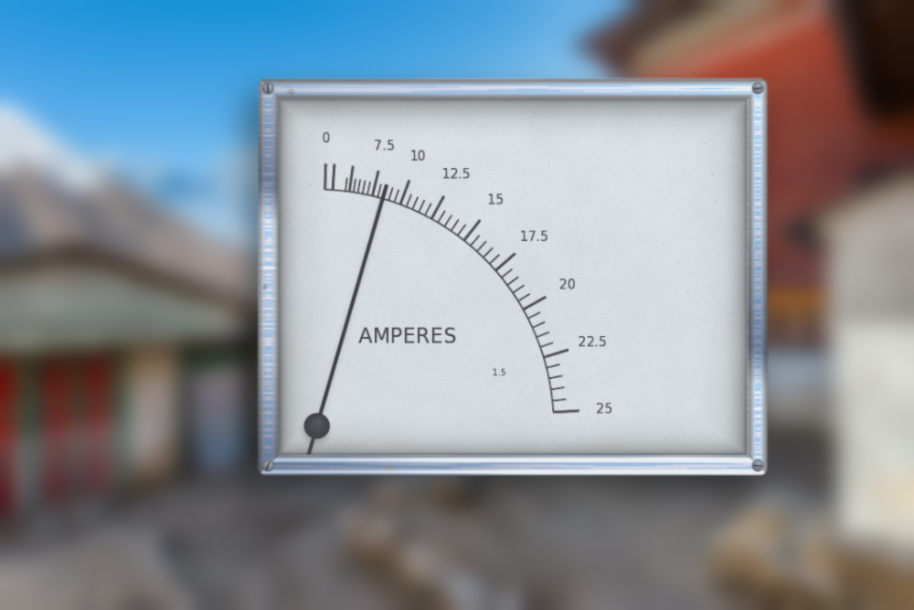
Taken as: 8.5,A
